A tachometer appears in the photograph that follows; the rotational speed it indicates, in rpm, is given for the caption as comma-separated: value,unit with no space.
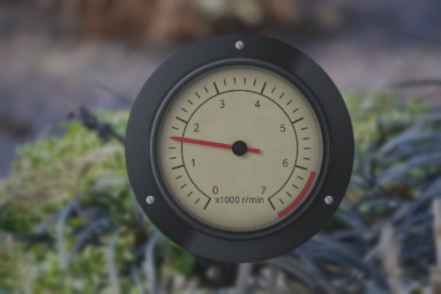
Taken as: 1600,rpm
